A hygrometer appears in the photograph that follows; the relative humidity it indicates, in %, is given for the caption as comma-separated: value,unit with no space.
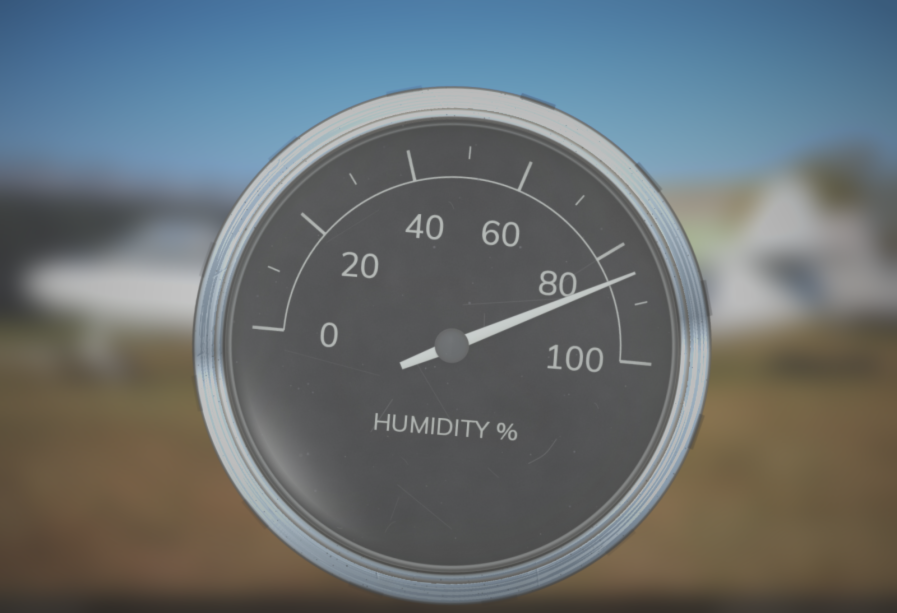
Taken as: 85,%
